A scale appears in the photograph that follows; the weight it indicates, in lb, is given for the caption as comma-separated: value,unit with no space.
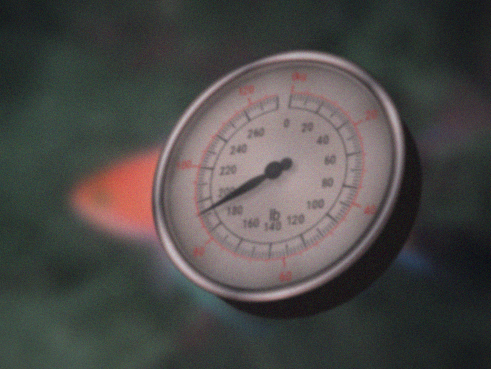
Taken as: 190,lb
